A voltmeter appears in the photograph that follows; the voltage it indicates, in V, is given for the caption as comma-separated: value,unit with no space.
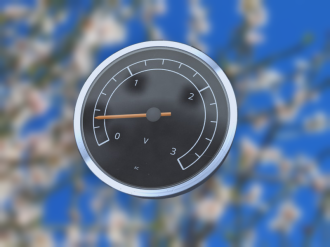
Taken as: 0.3,V
